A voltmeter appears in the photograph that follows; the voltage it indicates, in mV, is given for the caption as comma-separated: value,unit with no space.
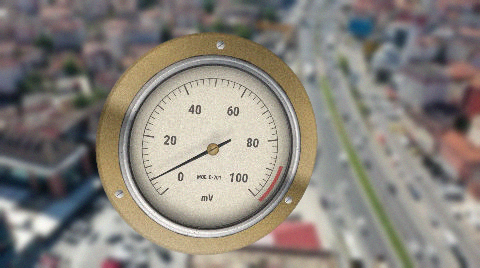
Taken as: 6,mV
